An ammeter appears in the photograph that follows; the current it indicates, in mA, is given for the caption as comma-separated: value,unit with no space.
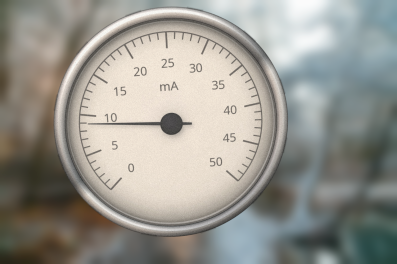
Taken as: 9,mA
